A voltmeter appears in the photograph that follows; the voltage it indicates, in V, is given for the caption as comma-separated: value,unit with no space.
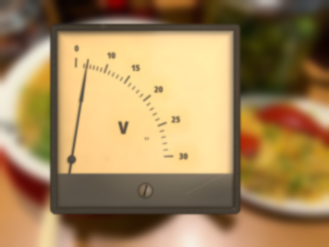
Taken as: 5,V
